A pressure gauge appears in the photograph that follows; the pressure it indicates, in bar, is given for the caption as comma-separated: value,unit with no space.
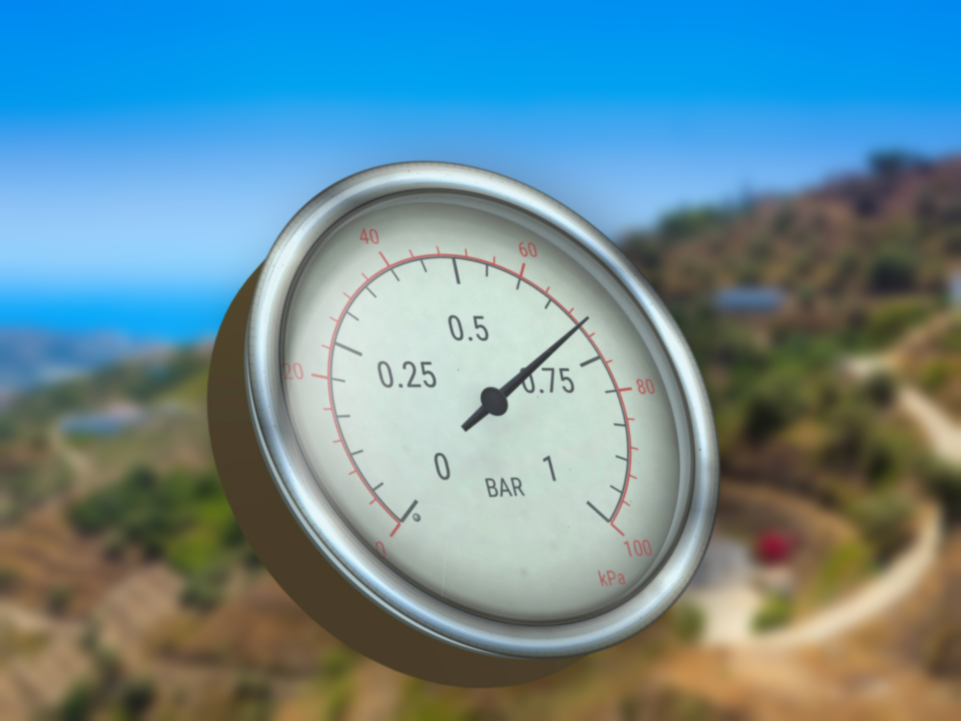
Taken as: 0.7,bar
